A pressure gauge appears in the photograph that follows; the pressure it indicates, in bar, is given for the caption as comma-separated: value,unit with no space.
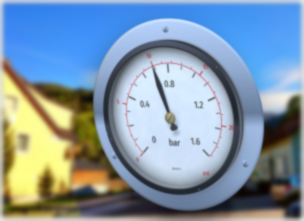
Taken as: 0.7,bar
